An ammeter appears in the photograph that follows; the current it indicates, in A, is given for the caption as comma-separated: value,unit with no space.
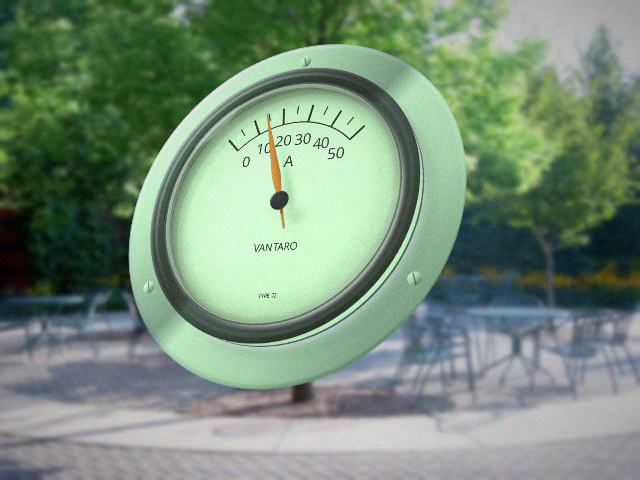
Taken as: 15,A
